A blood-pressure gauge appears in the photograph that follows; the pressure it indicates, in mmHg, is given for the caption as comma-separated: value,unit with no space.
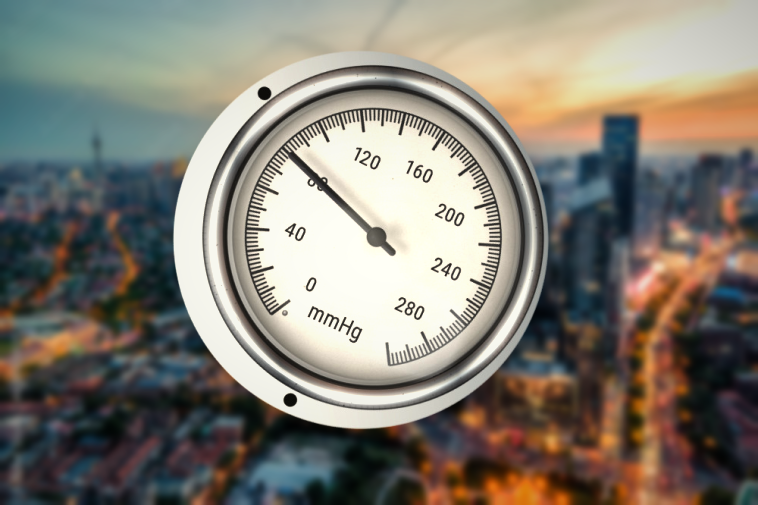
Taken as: 80,mmHg
